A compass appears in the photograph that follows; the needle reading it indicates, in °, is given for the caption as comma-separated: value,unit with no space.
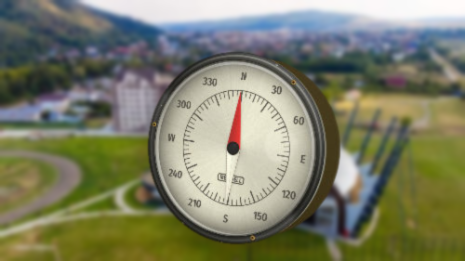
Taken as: 0,°
